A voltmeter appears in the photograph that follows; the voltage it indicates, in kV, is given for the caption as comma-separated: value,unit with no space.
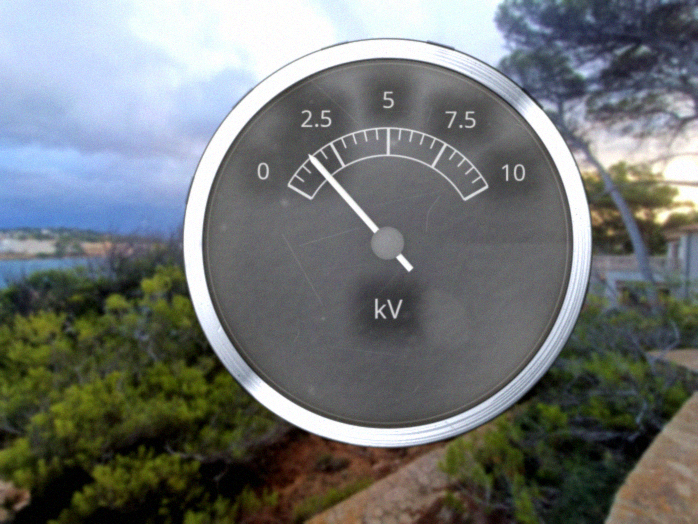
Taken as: 1.5,kV
